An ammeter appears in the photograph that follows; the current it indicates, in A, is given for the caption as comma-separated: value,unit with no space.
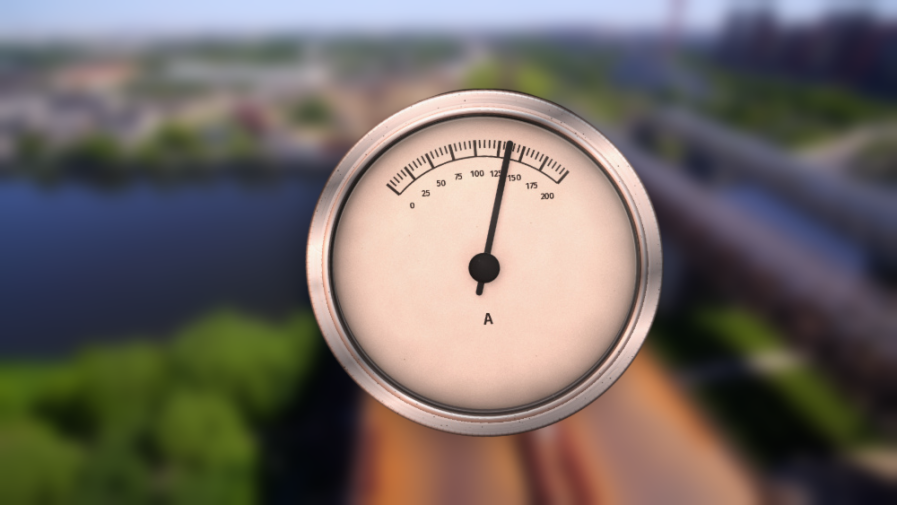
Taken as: 135,A
